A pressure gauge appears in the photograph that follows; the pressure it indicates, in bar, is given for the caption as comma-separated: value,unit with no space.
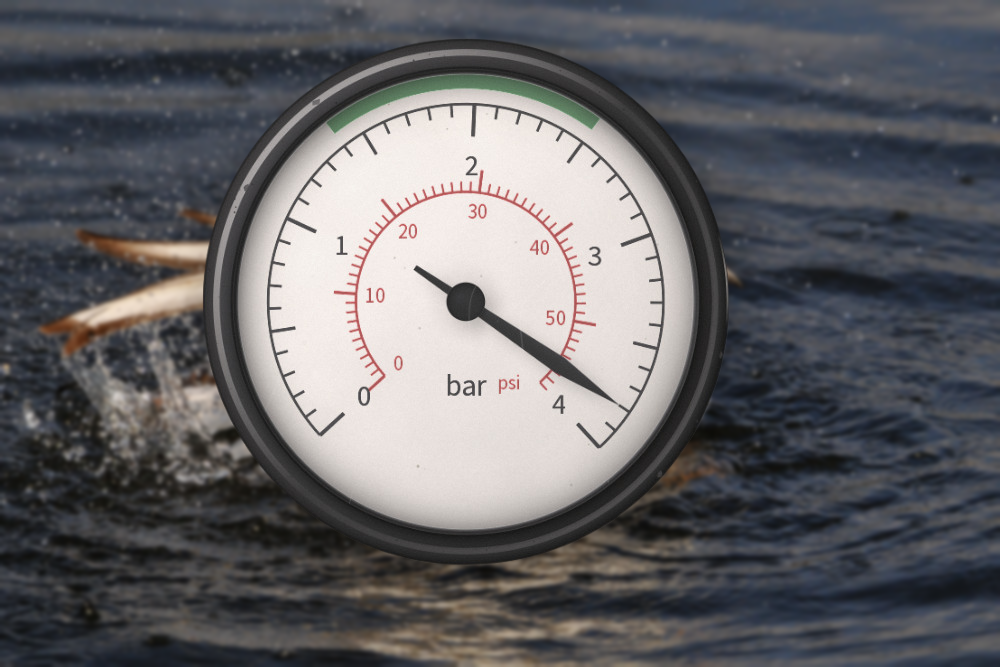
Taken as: 3.8,bar
